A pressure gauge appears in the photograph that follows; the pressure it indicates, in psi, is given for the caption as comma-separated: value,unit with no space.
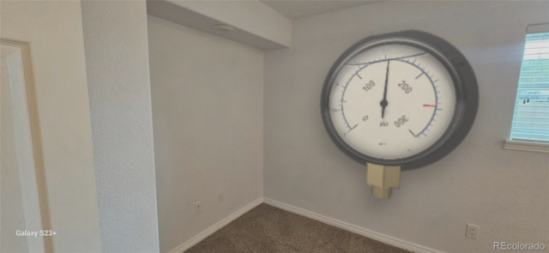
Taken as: 150,psi
